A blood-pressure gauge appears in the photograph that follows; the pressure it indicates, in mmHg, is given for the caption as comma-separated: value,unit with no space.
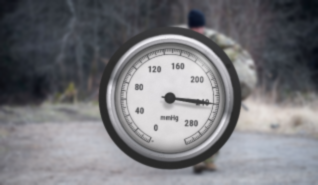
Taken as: 240,mmHg
